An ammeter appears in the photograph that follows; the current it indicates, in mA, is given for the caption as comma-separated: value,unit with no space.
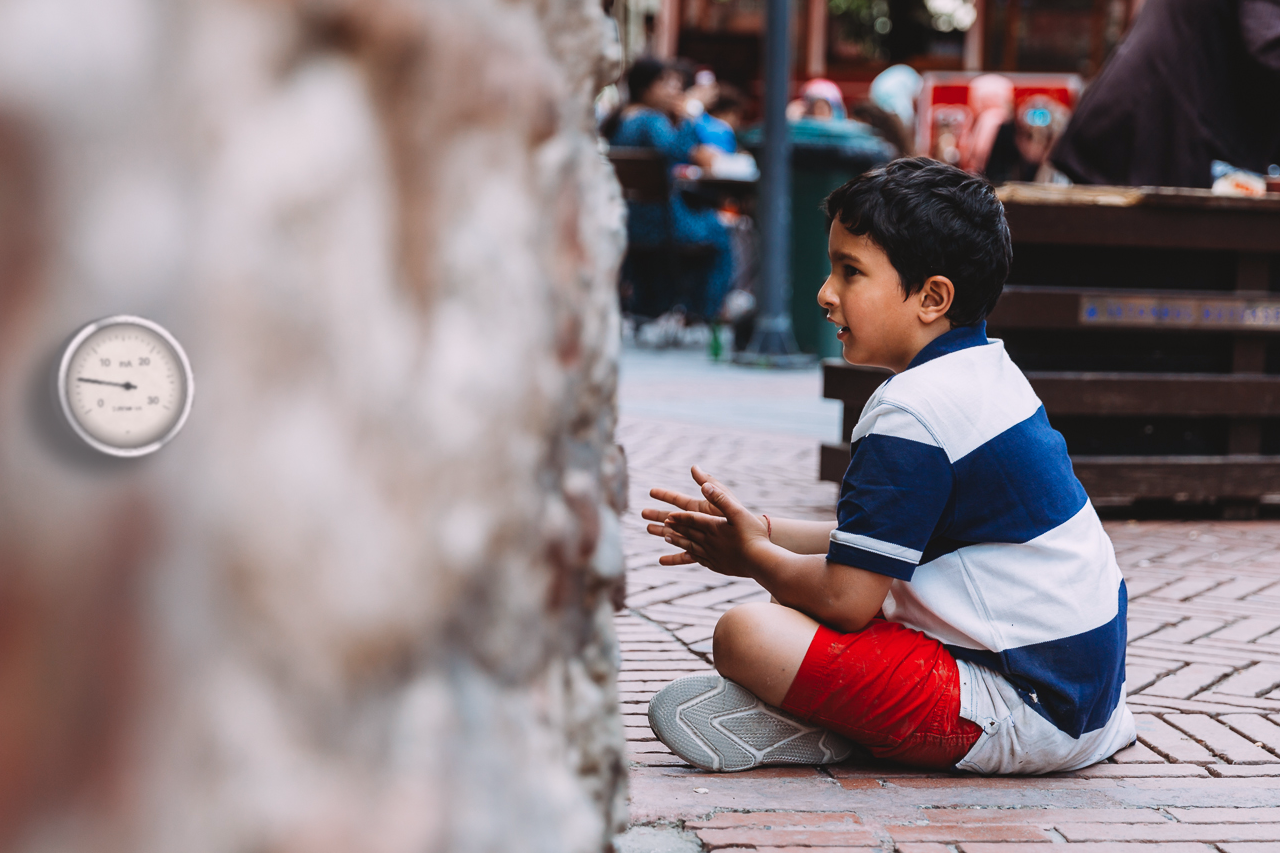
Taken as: 5,mA
